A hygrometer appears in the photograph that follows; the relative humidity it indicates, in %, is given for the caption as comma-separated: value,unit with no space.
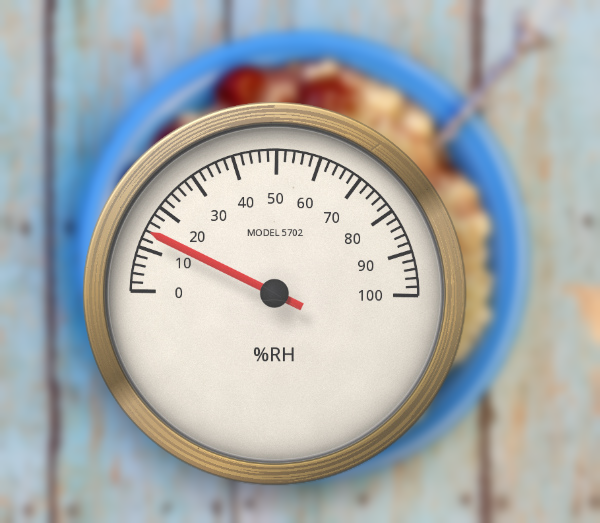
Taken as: 14,%
